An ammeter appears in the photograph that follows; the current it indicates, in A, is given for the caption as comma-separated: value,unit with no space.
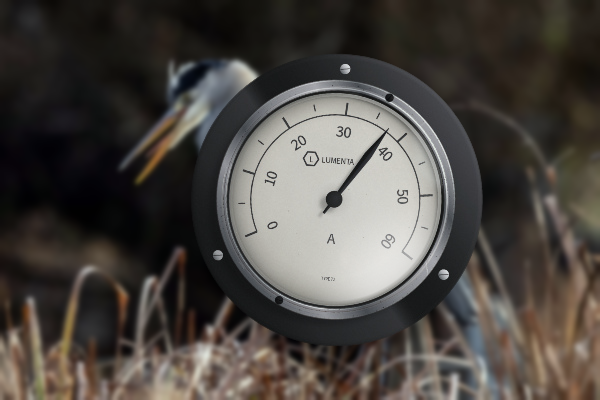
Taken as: 37.5,A
